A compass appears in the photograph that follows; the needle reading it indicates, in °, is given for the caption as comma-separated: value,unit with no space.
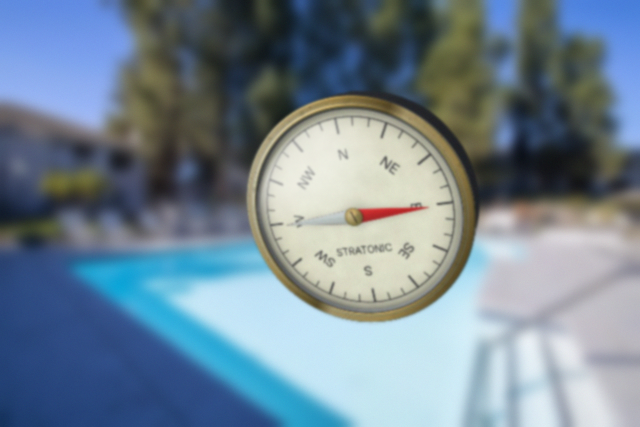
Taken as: 90,°
